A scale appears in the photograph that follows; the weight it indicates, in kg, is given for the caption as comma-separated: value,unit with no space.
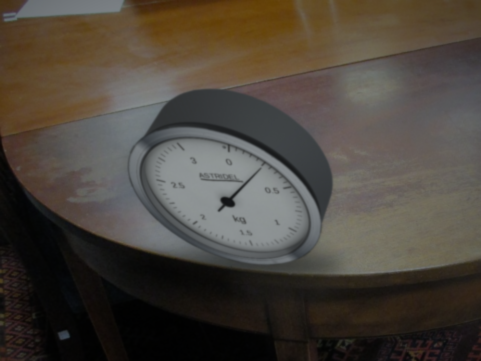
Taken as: 0.25,kg
